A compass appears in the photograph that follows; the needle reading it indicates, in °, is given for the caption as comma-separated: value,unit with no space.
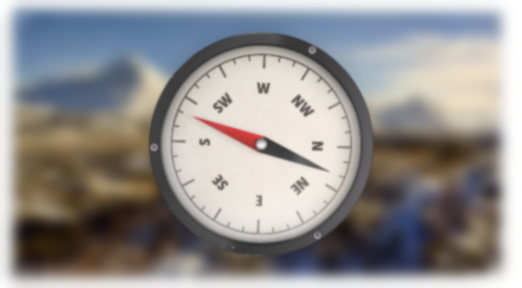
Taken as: 200,°
